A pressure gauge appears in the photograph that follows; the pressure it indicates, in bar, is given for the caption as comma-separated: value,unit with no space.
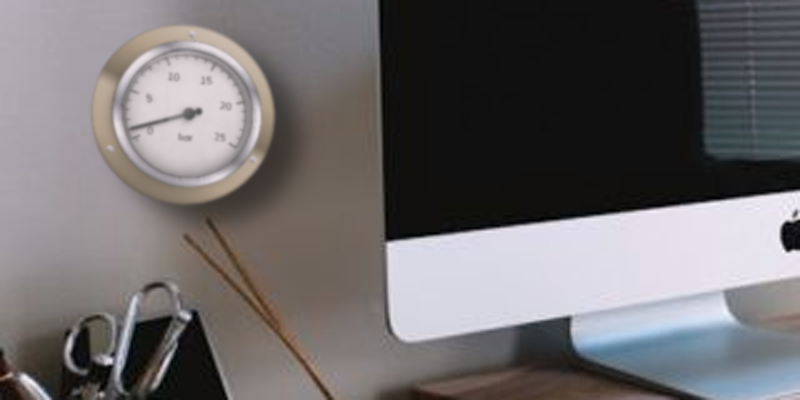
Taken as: 1,bar
